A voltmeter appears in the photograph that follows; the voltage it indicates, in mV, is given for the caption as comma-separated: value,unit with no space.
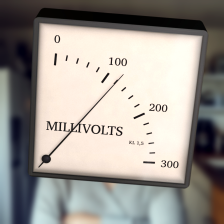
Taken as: 120,mV
